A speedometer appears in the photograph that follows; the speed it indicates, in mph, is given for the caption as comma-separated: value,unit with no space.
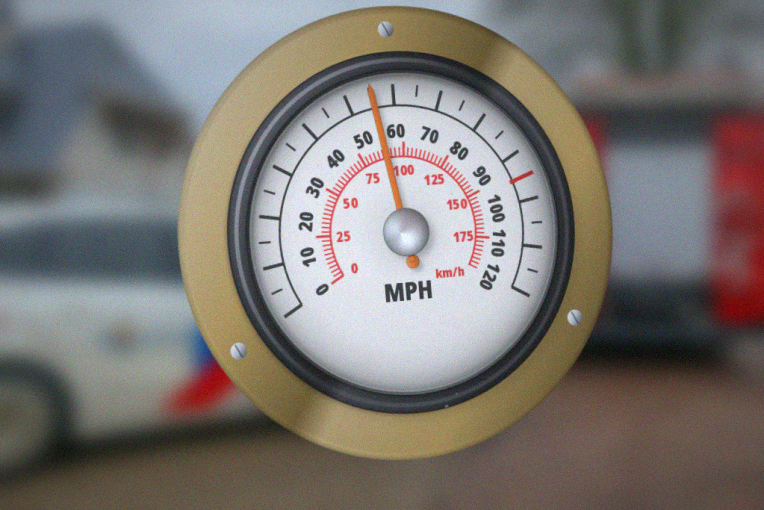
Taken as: 55,mph
